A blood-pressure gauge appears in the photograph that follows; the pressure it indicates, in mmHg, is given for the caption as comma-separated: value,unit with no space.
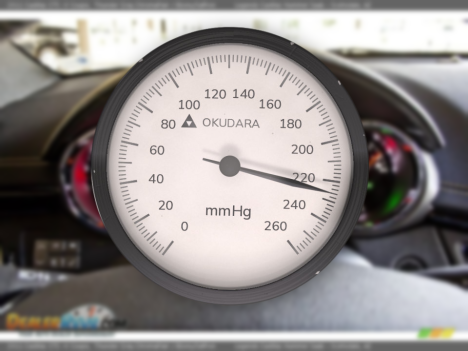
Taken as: 226,mmHg
